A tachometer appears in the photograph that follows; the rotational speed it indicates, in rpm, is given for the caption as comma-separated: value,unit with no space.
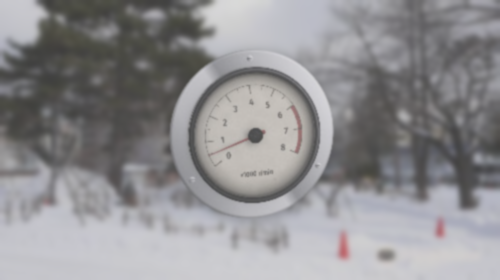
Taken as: 500,rpm
